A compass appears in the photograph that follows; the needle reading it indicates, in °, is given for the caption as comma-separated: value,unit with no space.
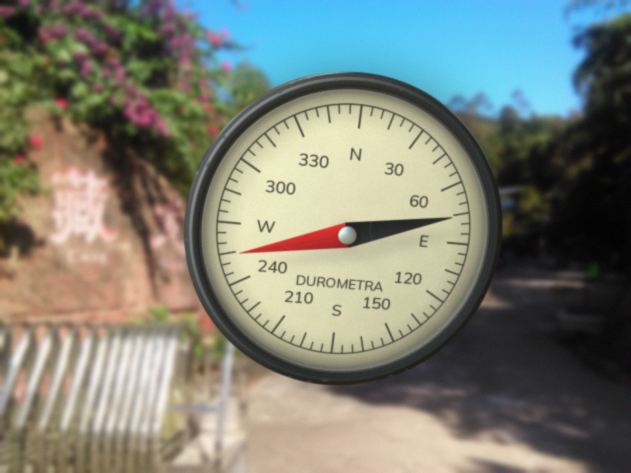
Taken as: 255,°
